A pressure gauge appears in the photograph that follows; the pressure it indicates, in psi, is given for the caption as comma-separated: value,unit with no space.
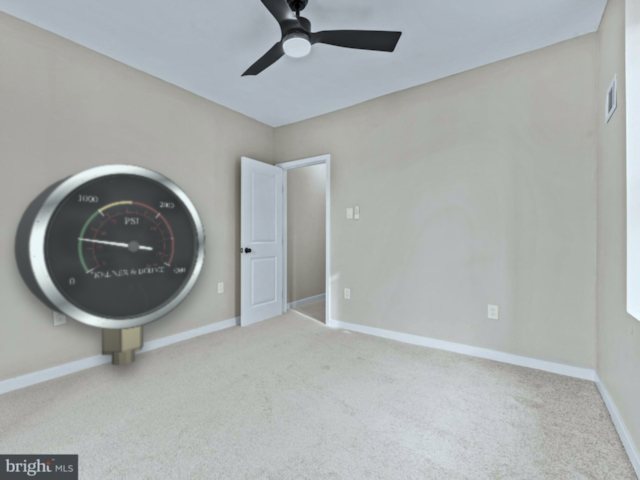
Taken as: 500,psi
